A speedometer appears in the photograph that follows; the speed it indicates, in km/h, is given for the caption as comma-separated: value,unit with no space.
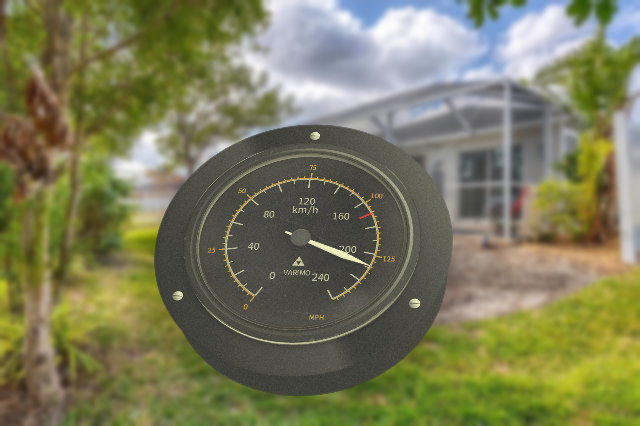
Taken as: 210,km/h
